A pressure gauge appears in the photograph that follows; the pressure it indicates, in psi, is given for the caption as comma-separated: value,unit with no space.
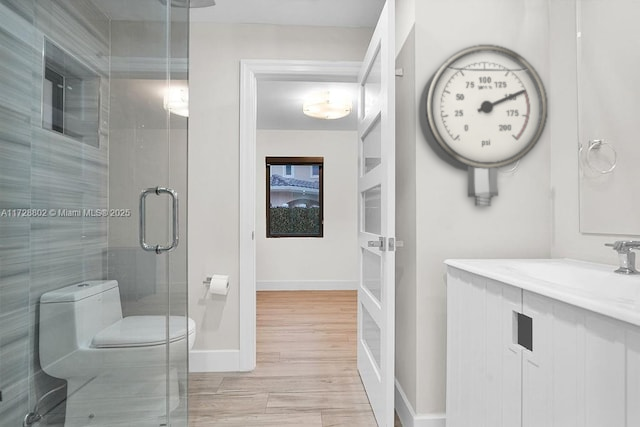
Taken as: 150,psi
